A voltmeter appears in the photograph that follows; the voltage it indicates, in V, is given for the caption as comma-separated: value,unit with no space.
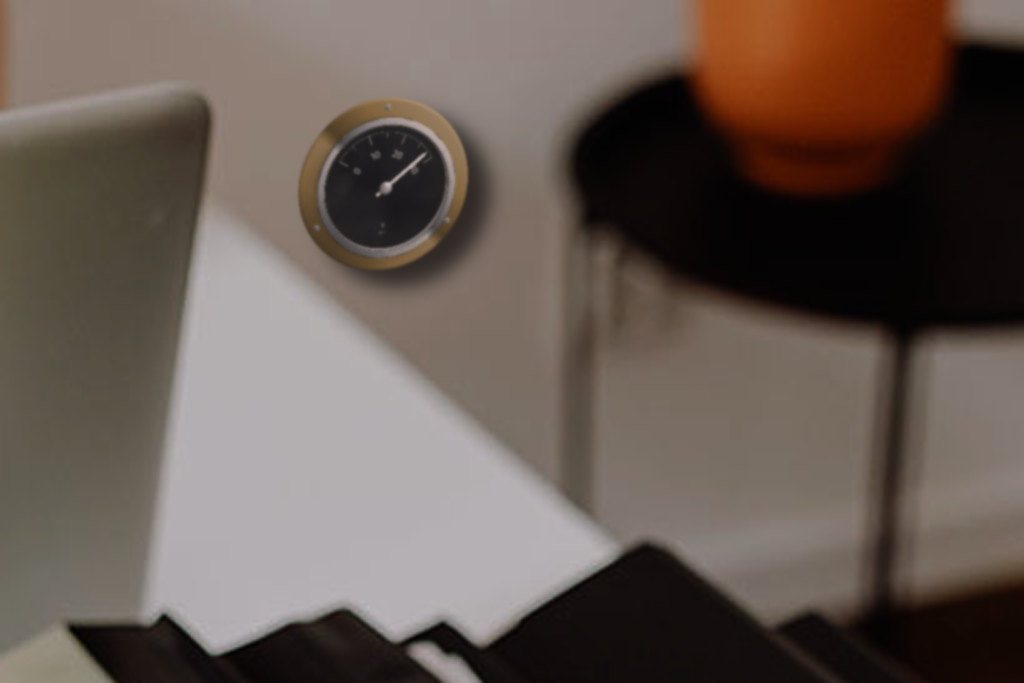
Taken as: 27.5,V
